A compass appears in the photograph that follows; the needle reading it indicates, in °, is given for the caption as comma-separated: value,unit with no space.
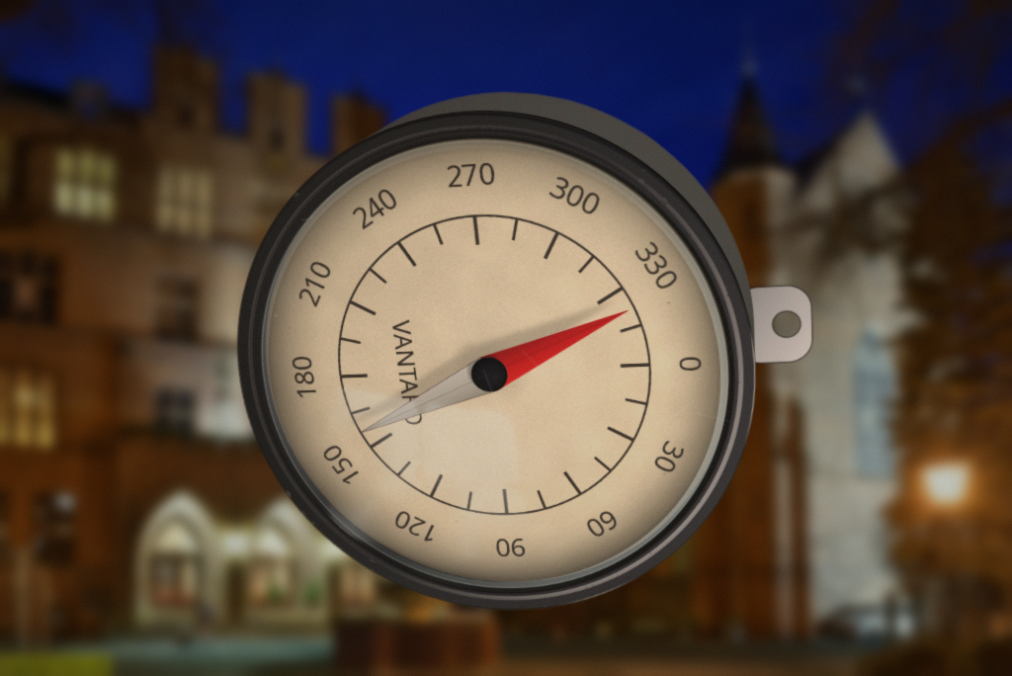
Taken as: 337.5,°
